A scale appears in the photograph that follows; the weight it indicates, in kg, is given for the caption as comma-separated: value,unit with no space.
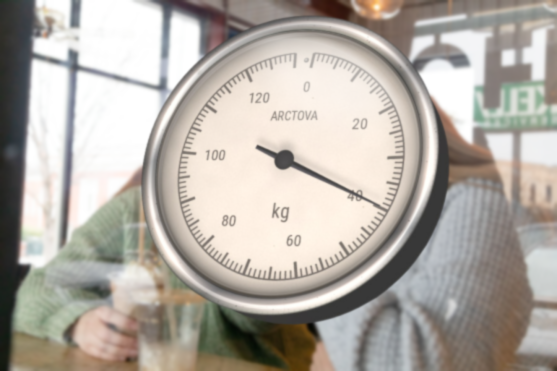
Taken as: 40,kg
